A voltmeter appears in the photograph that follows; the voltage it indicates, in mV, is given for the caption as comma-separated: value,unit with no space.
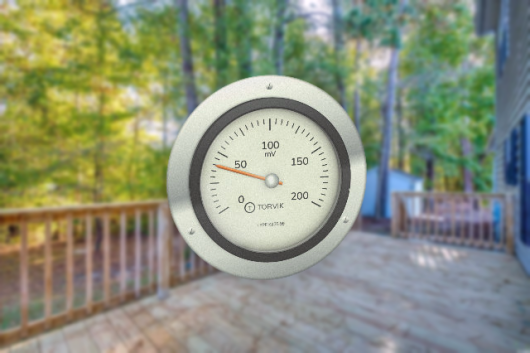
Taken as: 40,mV
